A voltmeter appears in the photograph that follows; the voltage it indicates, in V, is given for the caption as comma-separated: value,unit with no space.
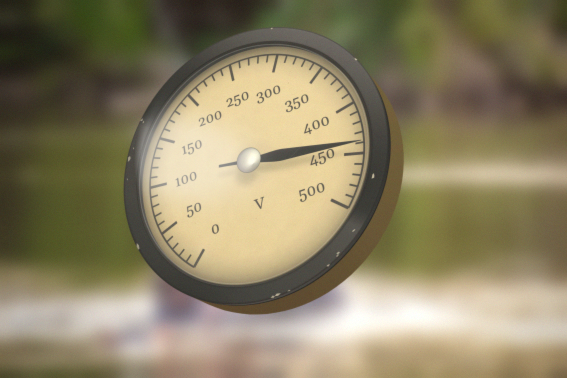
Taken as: 440,V
